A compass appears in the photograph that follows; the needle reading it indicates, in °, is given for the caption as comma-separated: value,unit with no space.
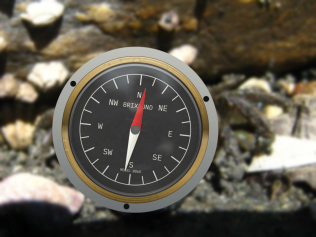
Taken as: 7.5,°
